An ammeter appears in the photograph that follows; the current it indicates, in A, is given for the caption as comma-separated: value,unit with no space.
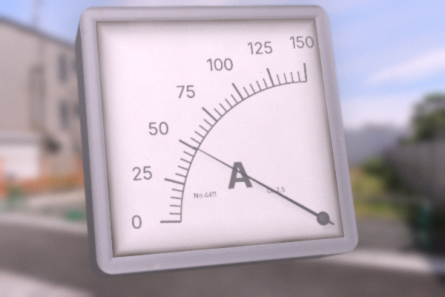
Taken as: 50,A
